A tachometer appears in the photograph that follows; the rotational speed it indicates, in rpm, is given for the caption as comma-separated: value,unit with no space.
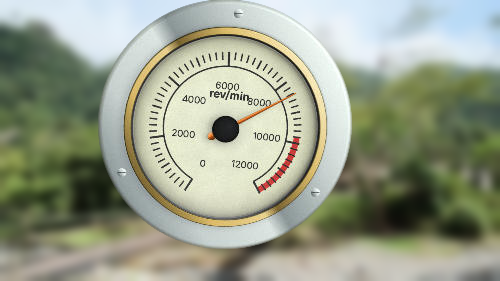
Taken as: 8400,rpm
